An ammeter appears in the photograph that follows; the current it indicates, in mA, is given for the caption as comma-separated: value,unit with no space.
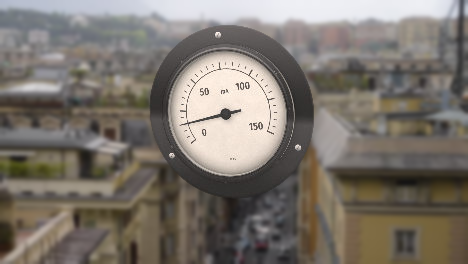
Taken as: 15,mA
